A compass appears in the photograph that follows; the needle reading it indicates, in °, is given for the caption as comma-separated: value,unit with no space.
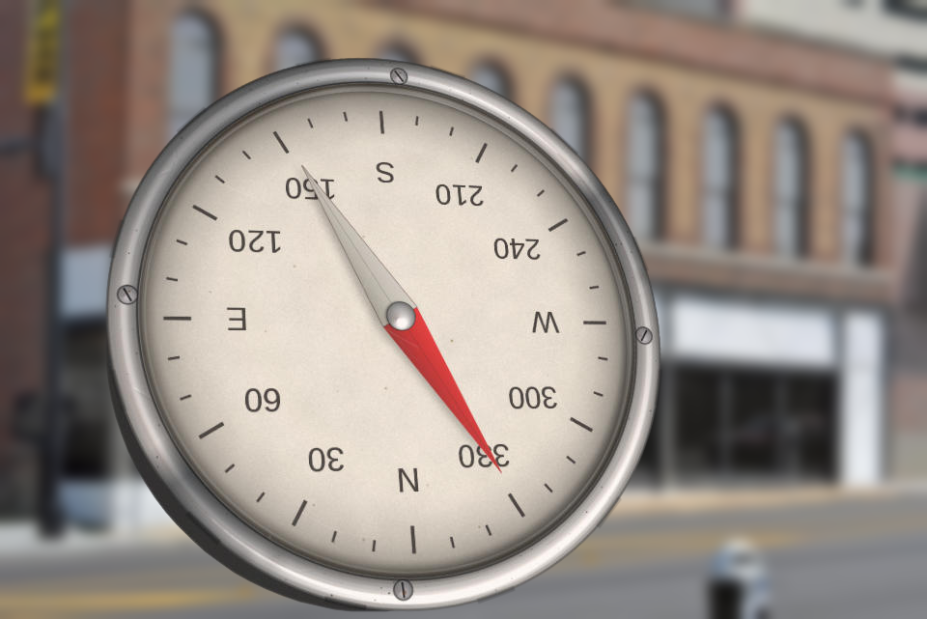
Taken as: 330,°
